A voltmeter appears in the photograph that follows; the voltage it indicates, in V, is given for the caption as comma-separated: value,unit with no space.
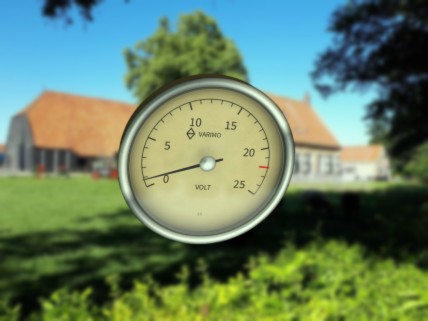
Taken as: 1,V
